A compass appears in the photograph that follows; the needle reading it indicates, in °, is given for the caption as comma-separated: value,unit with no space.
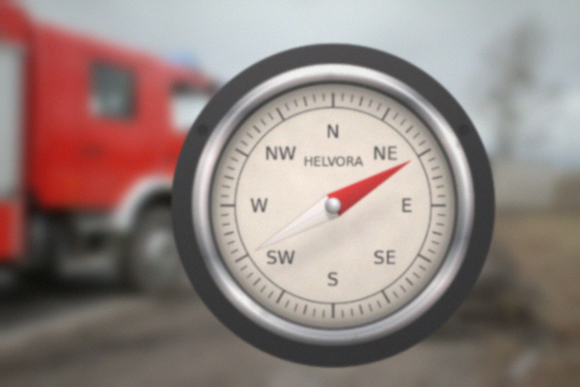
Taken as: 60,°
